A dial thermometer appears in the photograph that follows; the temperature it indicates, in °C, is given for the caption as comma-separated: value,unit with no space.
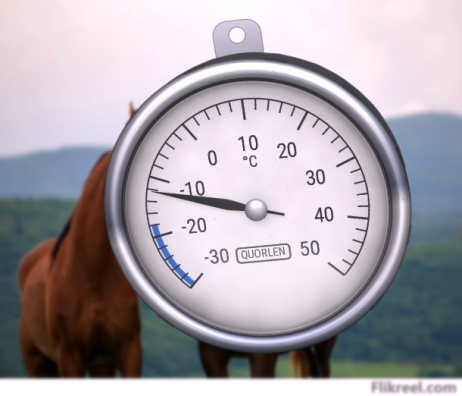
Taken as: -12,°C
